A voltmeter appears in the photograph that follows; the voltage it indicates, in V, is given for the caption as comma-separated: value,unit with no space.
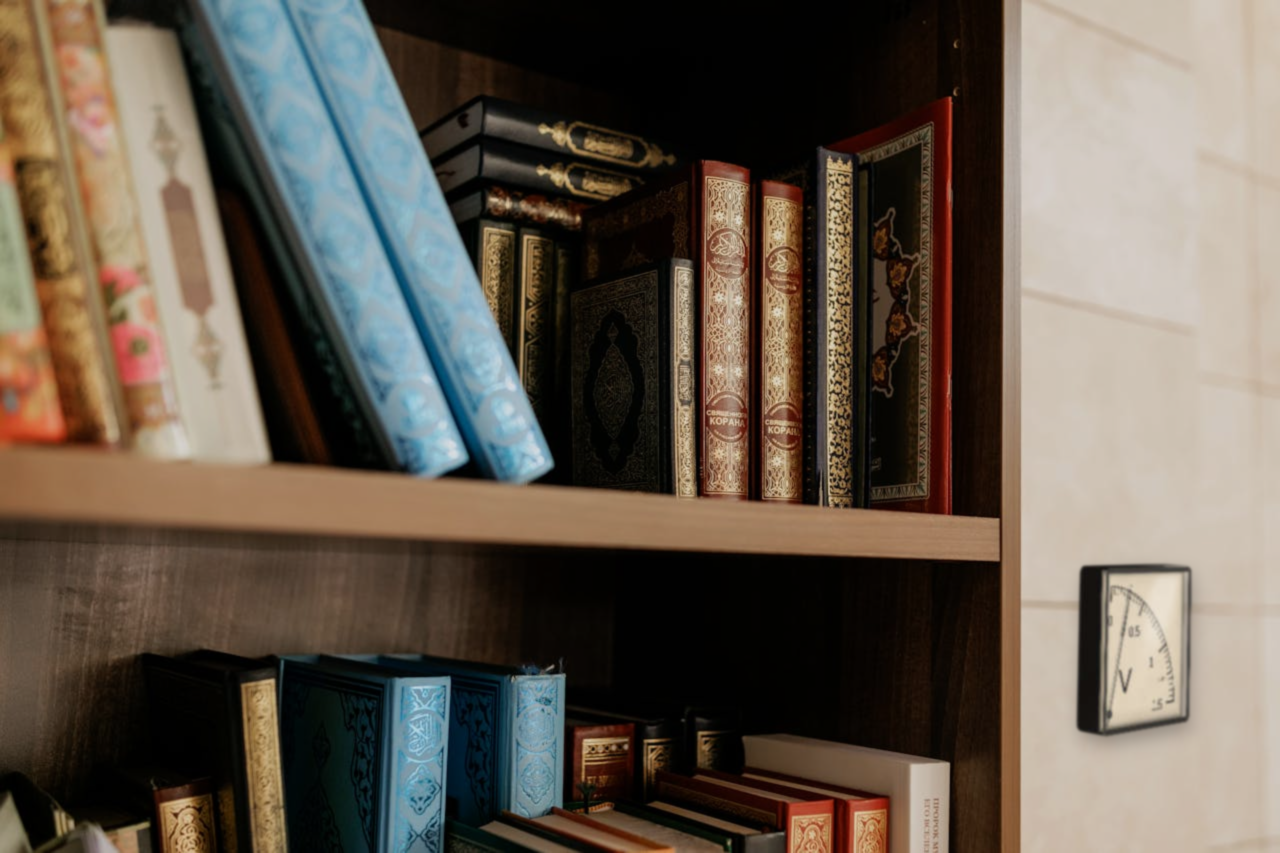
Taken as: 0.25,V
